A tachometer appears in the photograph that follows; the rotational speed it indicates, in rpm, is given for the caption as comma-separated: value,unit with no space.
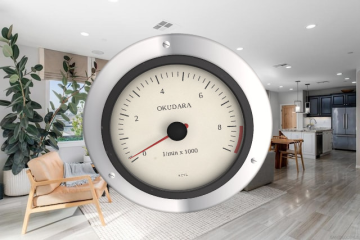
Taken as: 200,rpm
